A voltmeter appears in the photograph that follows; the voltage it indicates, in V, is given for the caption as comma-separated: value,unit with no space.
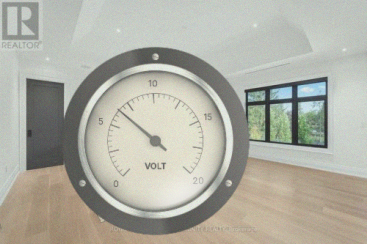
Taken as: 6.5,V
